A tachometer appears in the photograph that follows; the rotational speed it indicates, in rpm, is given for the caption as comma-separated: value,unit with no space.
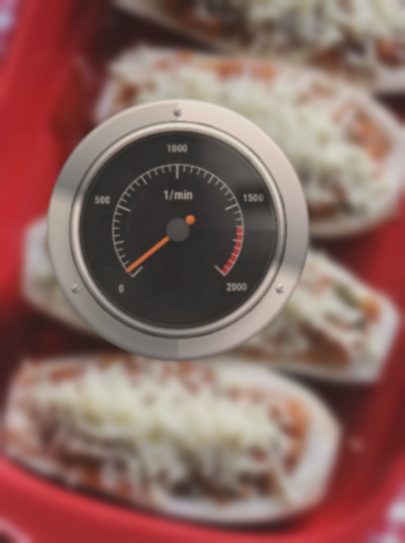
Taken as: 50,rpm
